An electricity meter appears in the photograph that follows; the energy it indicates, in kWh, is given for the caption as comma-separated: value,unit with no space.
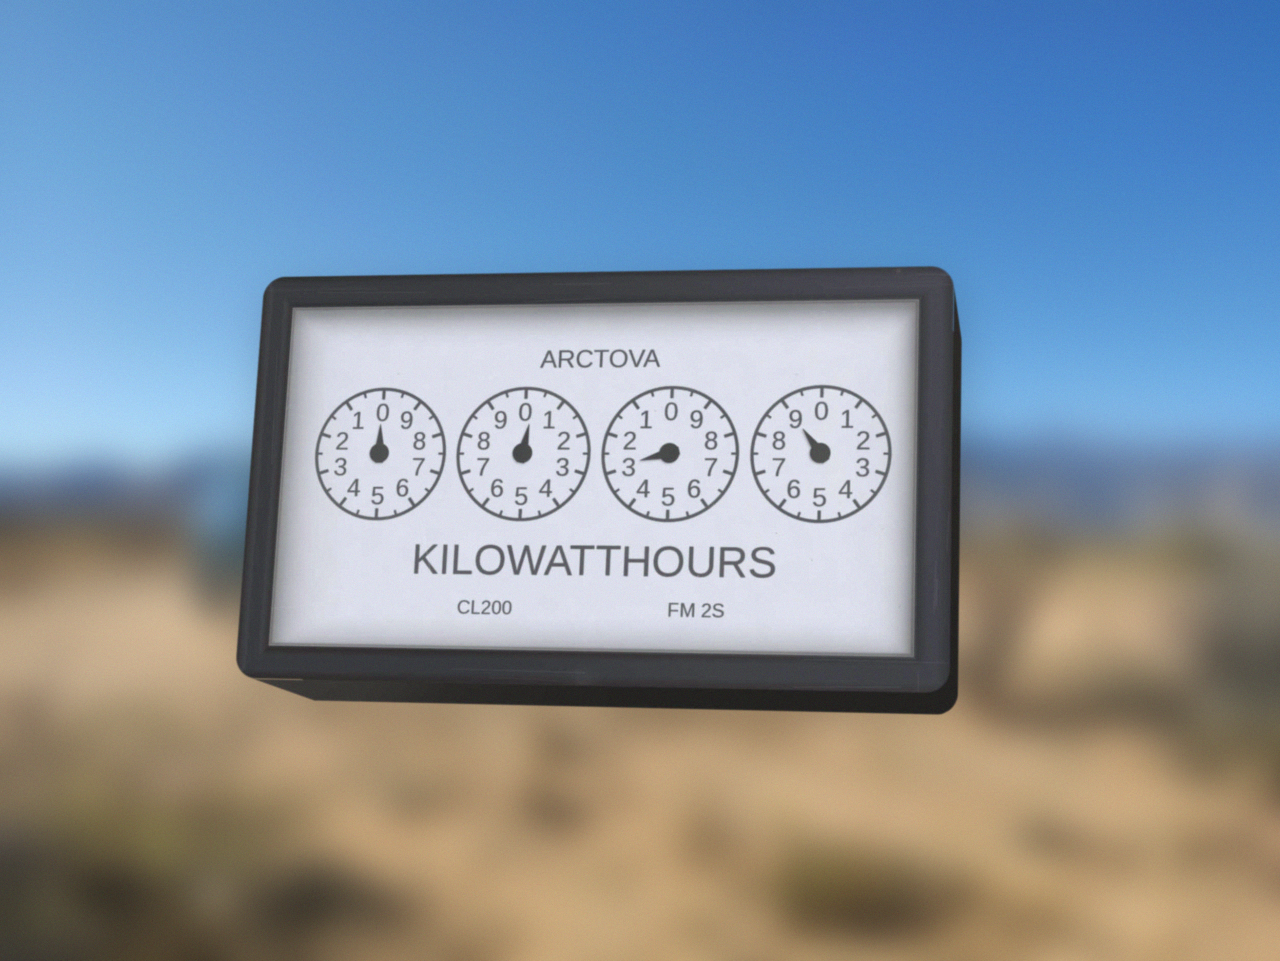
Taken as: 29,kWh
